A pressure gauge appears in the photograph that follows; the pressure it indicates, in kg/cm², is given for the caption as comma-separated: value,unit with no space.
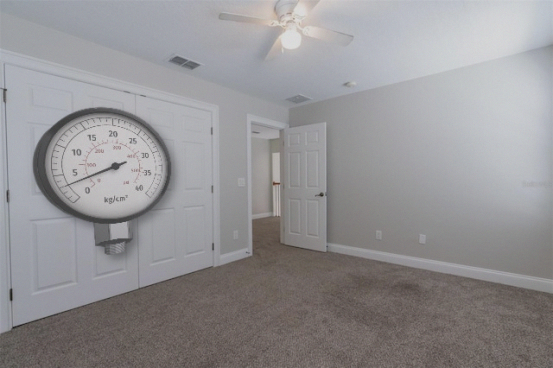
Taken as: 3,kg/cm²
